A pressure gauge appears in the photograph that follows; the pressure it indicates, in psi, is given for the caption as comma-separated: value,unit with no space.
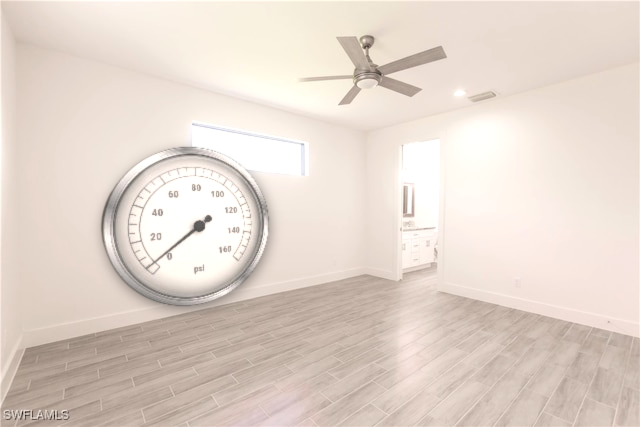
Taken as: 5,psi
